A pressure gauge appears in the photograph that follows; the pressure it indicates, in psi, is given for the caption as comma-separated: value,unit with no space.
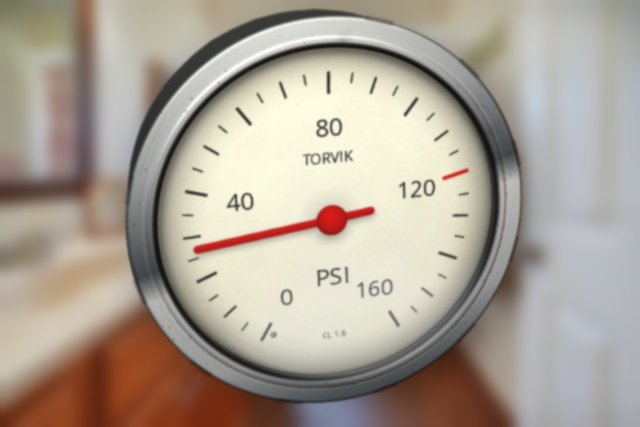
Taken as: 27.5,psi
